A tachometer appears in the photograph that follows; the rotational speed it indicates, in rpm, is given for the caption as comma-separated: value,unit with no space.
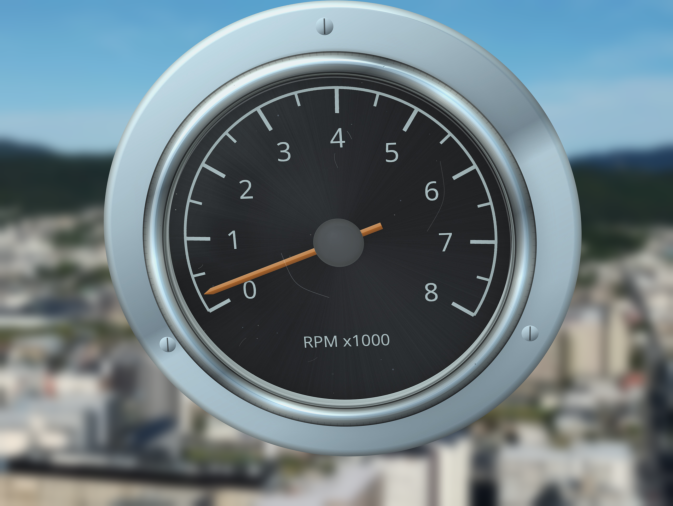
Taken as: 250,rpm
